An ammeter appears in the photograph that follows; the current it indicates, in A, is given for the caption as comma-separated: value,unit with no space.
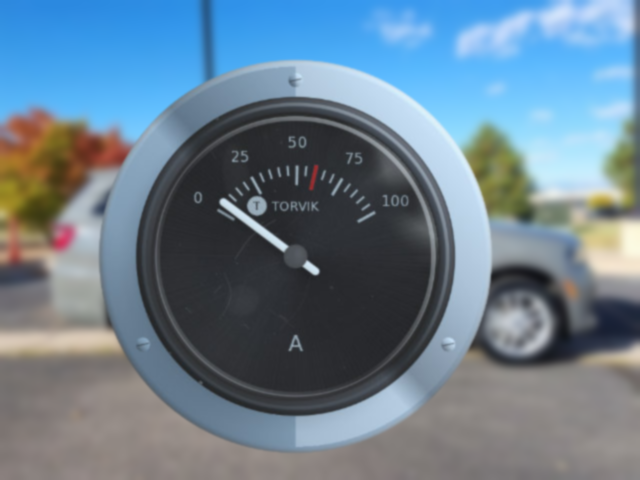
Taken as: 5,A
